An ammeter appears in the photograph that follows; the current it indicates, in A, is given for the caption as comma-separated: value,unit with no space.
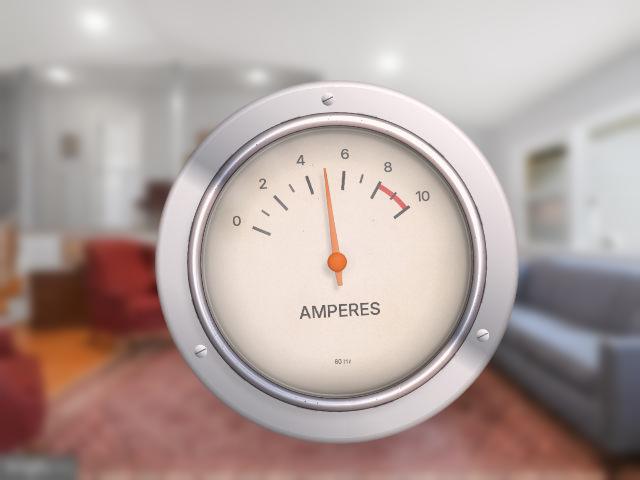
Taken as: 5,A
